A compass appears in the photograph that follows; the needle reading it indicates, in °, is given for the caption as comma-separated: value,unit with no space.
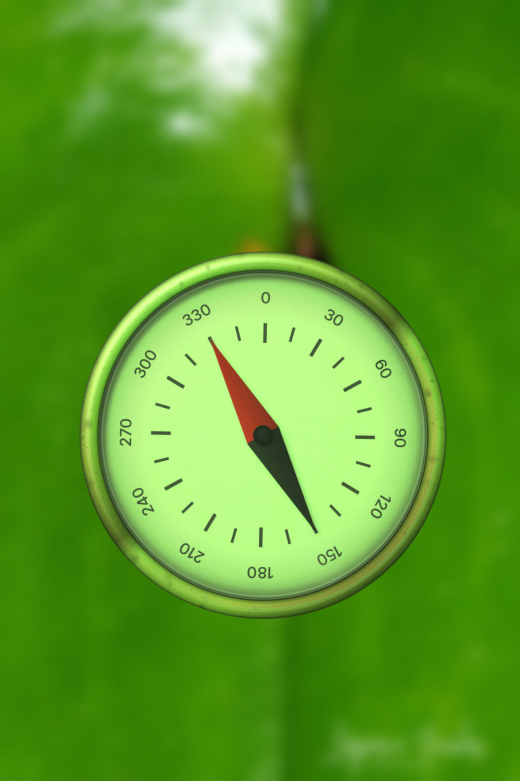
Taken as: 330,°
